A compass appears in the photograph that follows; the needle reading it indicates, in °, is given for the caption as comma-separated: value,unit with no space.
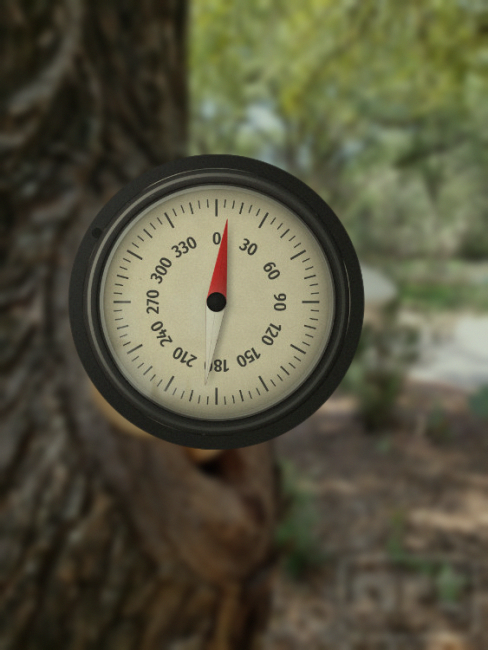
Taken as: 7.5,°
